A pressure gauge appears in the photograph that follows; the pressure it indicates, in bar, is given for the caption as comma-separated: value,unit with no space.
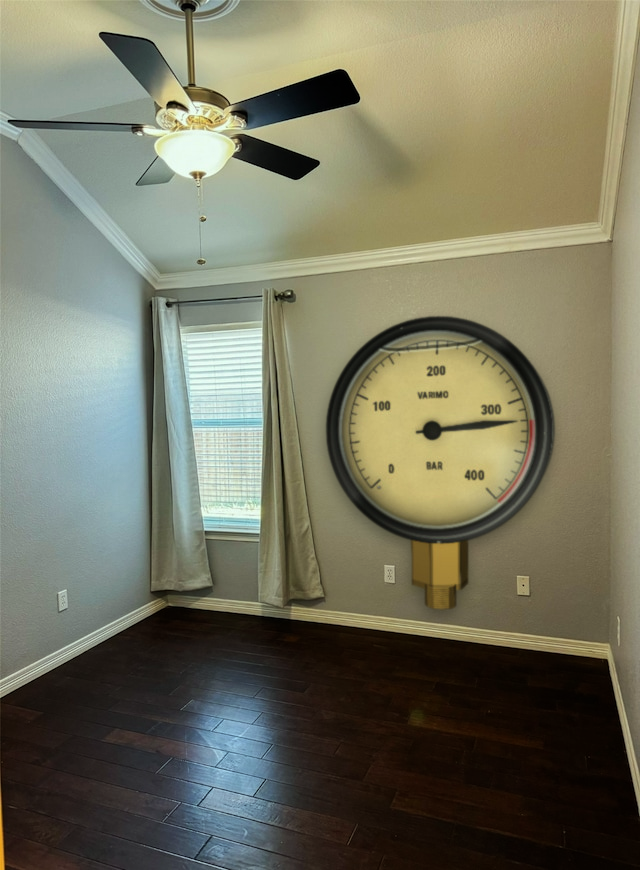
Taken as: 320,bar
